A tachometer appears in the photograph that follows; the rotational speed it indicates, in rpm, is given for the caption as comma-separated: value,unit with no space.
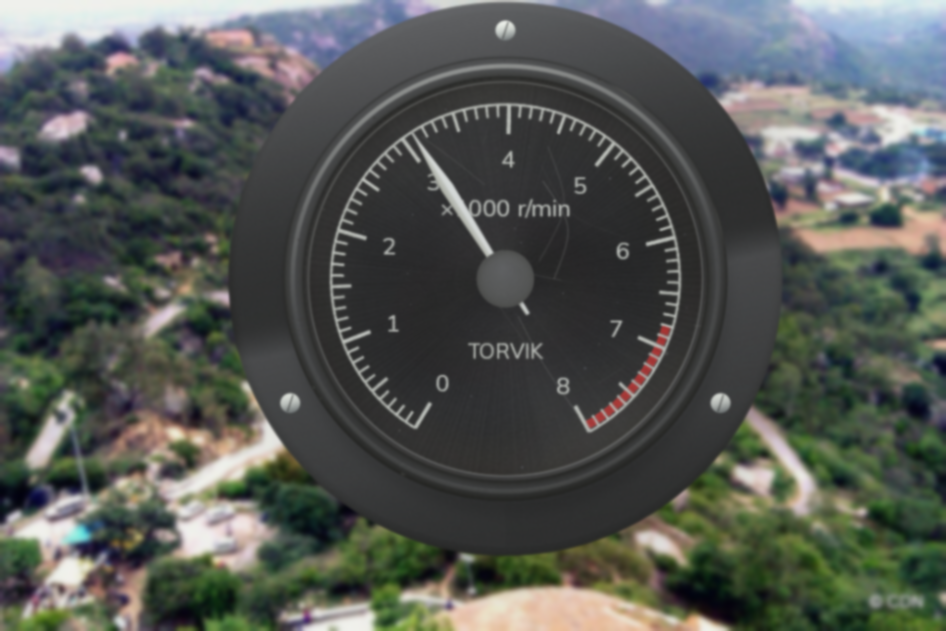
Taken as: 3100,rpm
